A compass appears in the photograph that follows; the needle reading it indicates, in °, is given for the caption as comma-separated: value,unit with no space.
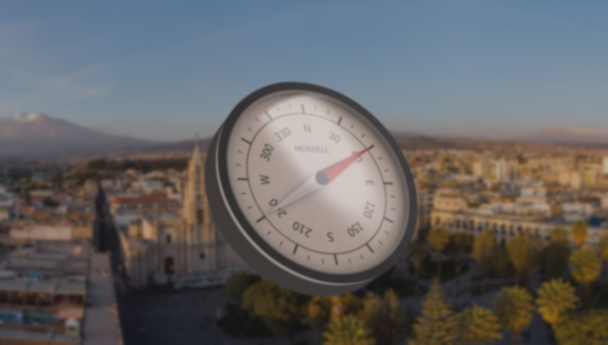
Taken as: 60,°
